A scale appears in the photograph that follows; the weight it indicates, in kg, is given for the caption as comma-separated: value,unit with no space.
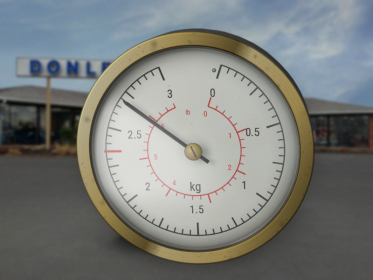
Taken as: 2.7,kg
